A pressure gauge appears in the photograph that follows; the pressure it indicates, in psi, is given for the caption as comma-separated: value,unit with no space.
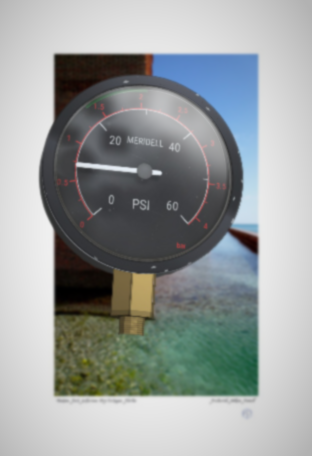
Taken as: 10,psi
